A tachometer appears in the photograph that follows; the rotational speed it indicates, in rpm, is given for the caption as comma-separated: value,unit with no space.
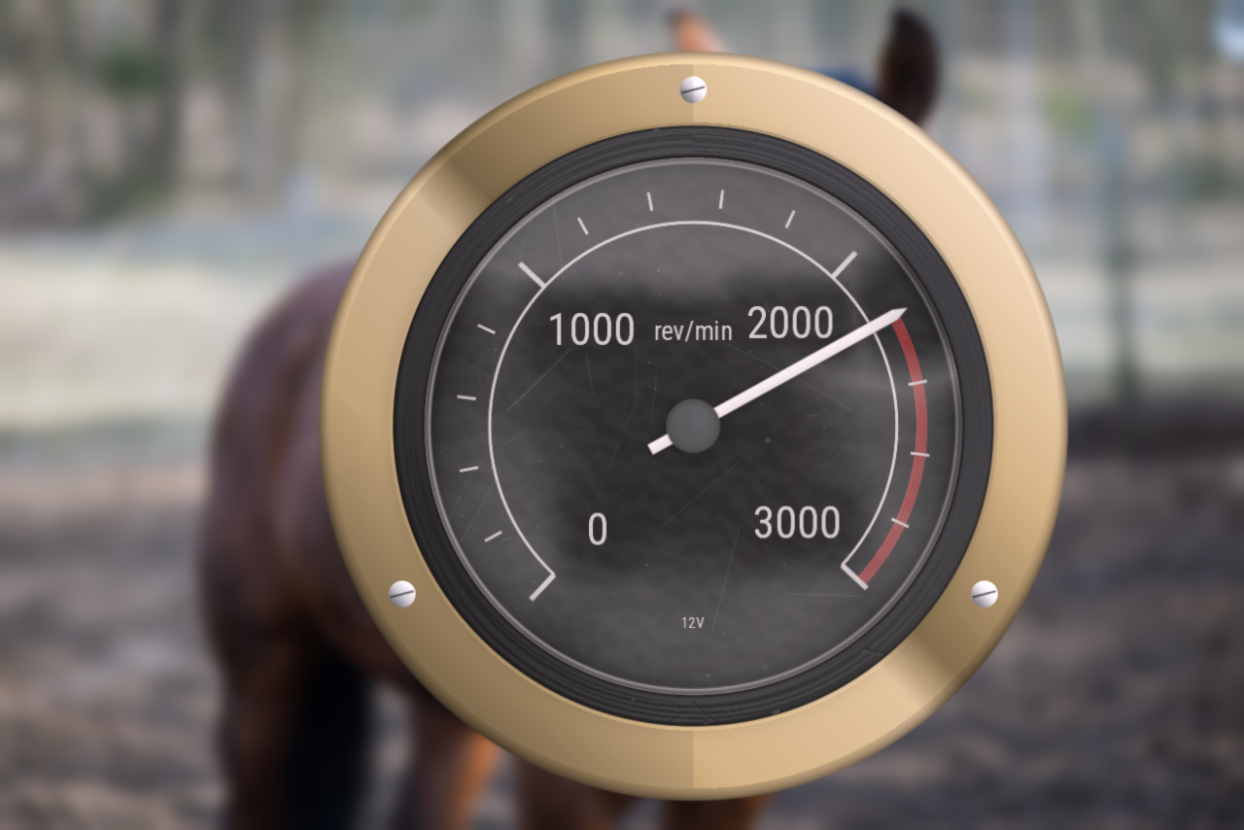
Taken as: 2200,rpm
